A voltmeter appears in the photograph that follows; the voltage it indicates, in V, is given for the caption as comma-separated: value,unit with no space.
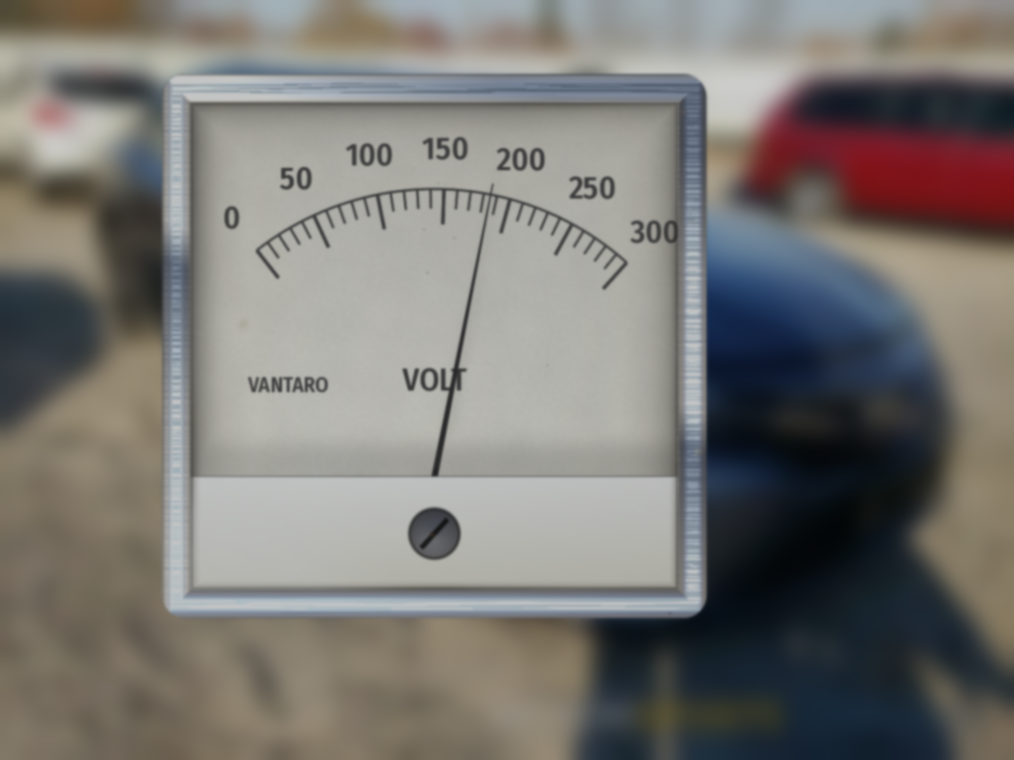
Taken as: 185,V
